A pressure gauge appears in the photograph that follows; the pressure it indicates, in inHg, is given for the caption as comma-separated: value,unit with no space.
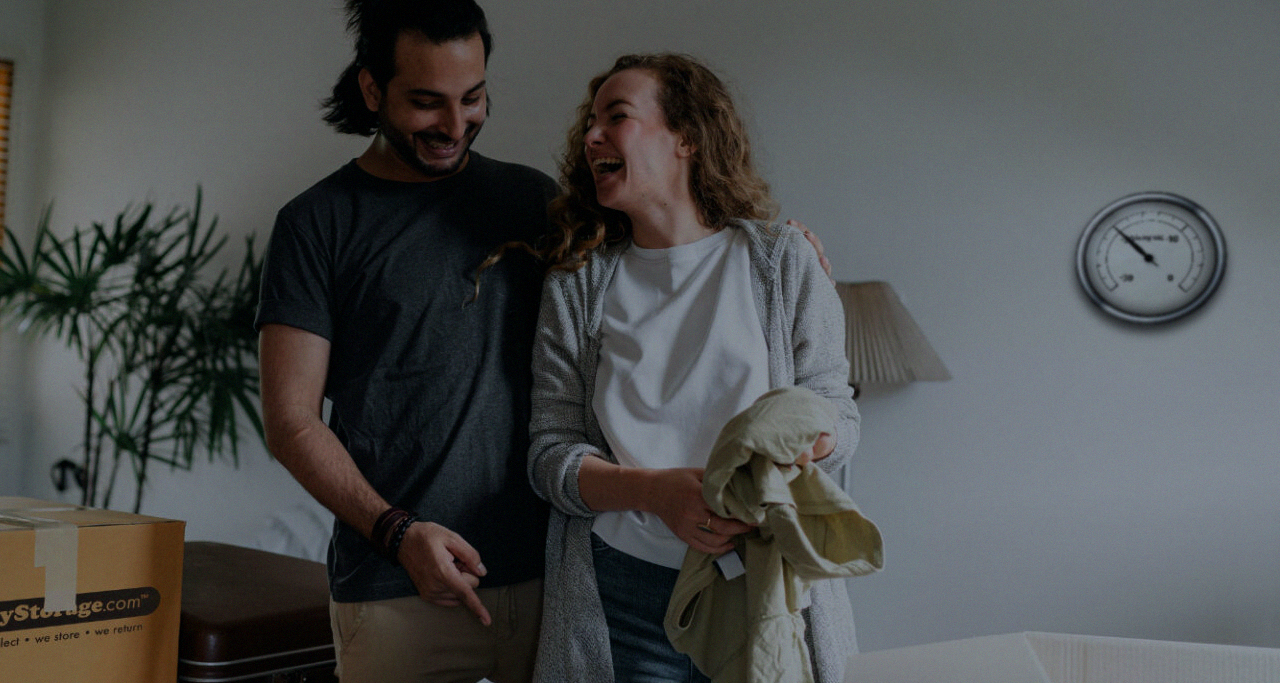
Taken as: -20,inHg
